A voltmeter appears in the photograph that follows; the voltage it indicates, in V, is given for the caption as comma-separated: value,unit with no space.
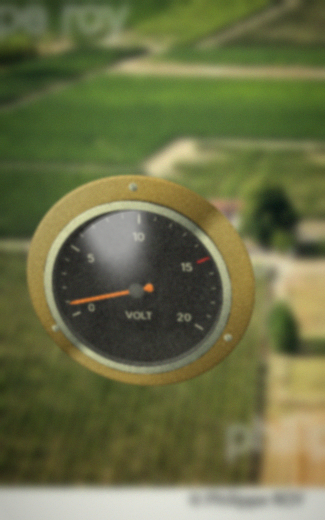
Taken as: 1,V
